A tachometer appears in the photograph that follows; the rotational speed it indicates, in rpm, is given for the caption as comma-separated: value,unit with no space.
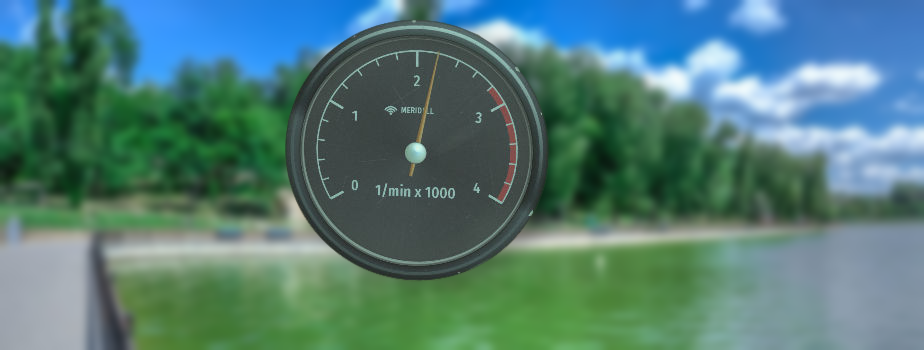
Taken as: 2200,rpm
